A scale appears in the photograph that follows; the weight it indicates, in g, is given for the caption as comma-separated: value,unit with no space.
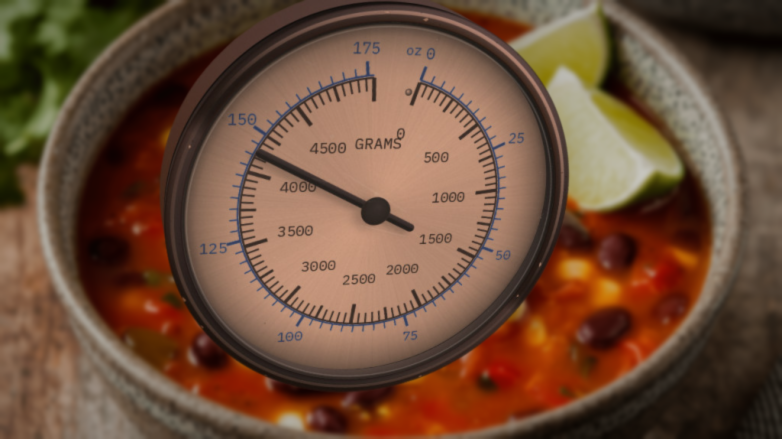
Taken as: 4150,g
